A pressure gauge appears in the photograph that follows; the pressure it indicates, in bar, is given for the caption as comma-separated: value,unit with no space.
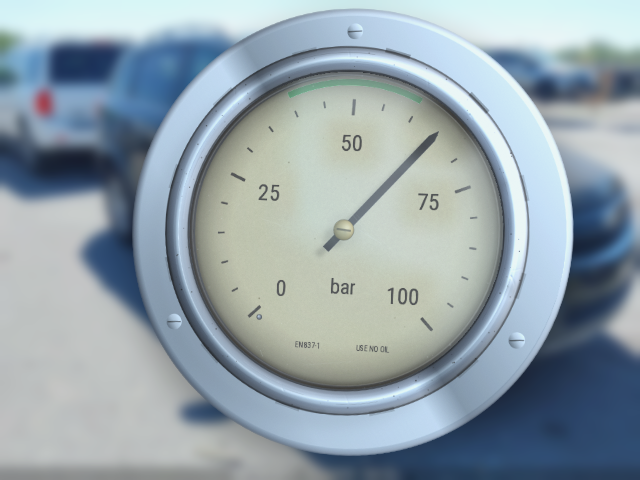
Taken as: 65,bar
